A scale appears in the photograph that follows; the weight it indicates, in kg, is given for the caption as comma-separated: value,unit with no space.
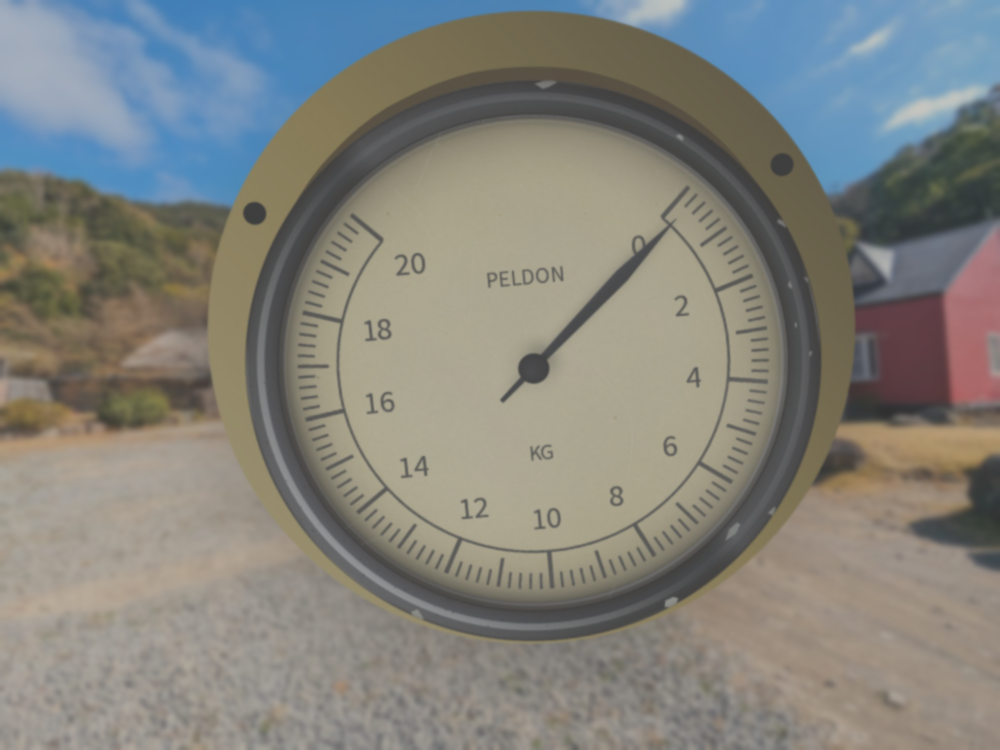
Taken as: 0.2,kg
